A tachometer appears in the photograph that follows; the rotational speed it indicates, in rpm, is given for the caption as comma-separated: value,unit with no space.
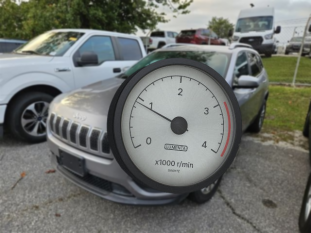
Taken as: 900,rpm
